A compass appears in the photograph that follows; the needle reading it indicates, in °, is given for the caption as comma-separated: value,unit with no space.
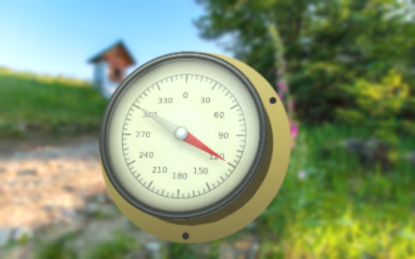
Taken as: 120,°
